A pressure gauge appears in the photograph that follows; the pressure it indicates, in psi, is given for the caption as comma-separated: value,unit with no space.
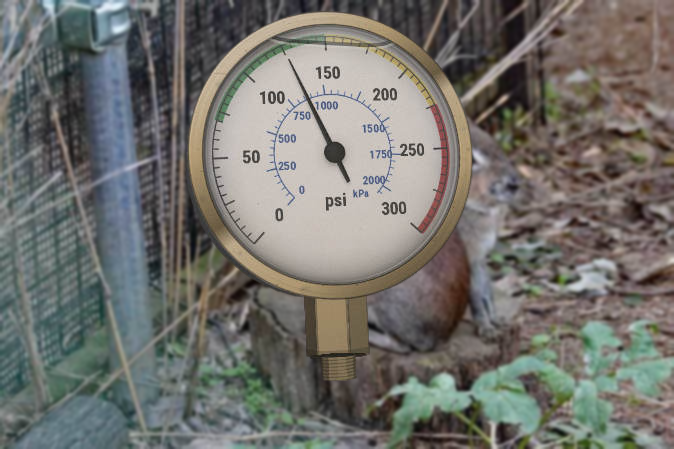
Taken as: 125,psi
